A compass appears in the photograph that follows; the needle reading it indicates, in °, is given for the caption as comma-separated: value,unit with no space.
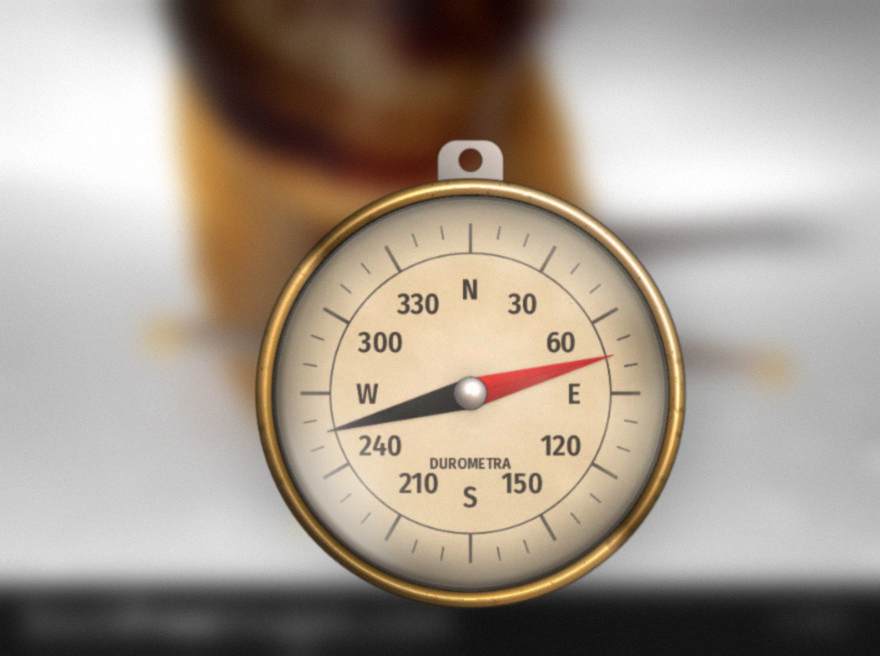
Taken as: 75,°
